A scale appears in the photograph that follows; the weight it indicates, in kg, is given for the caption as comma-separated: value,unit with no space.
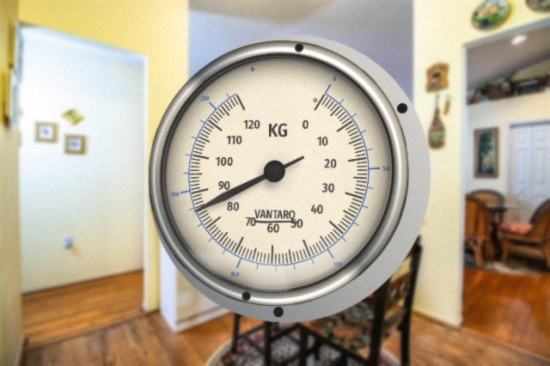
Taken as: 85,kg
